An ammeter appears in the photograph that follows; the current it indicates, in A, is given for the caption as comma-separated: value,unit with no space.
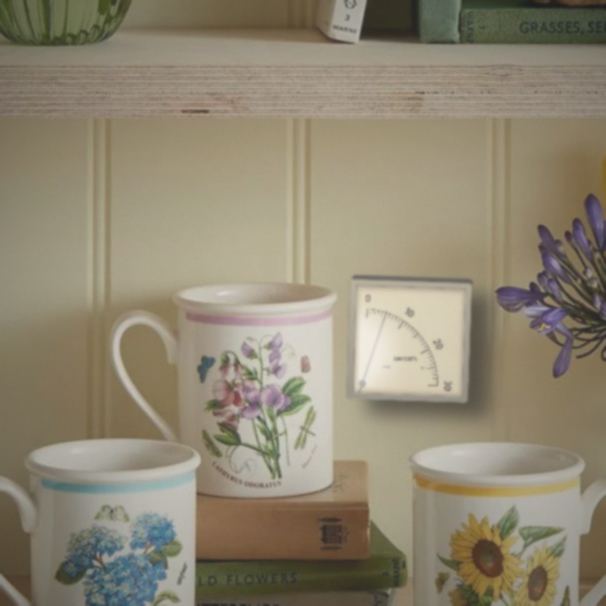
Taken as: 5,A
